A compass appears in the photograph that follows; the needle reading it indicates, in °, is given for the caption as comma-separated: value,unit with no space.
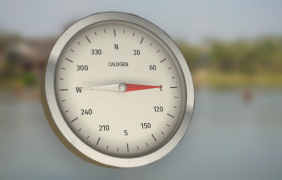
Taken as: 90,°
